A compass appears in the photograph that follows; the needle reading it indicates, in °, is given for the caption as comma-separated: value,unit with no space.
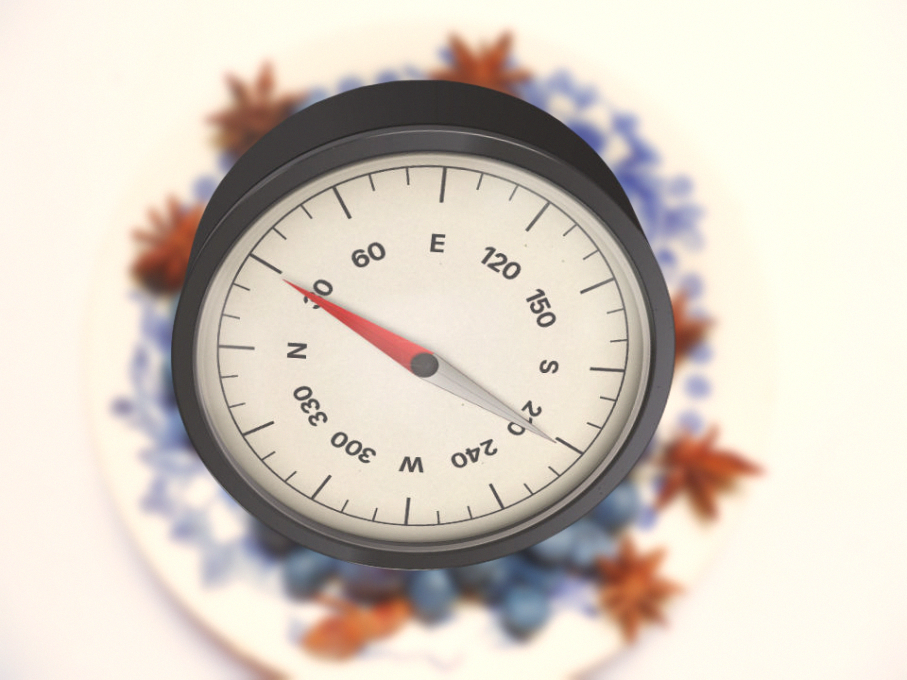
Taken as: 30,°
